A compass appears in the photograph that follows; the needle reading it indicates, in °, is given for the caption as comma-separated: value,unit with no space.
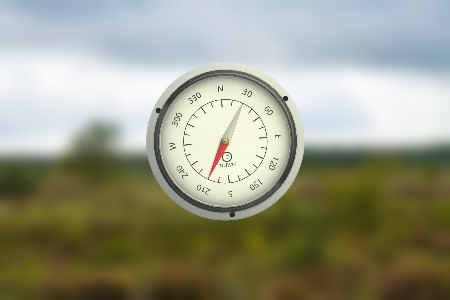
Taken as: 210,°
